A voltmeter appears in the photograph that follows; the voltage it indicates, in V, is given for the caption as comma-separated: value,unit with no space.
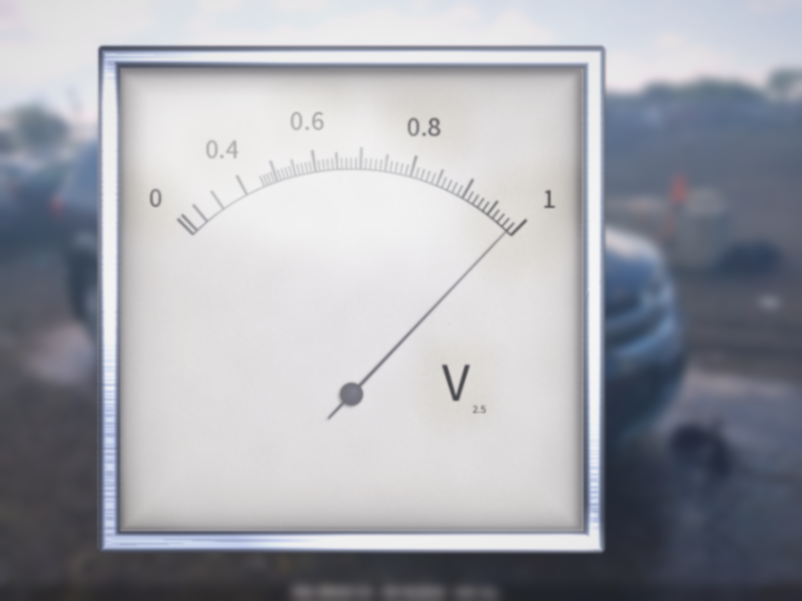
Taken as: 0.99,V
